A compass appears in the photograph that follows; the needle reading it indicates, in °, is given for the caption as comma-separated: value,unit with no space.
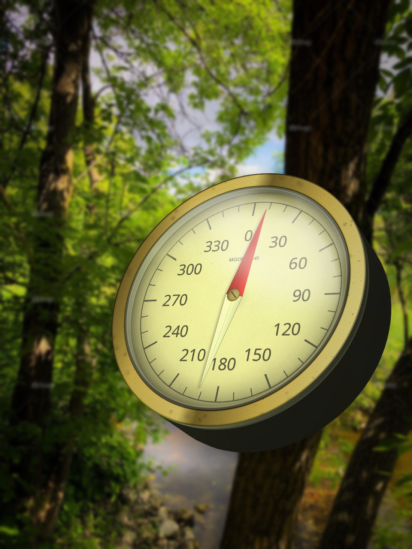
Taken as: 10,°
